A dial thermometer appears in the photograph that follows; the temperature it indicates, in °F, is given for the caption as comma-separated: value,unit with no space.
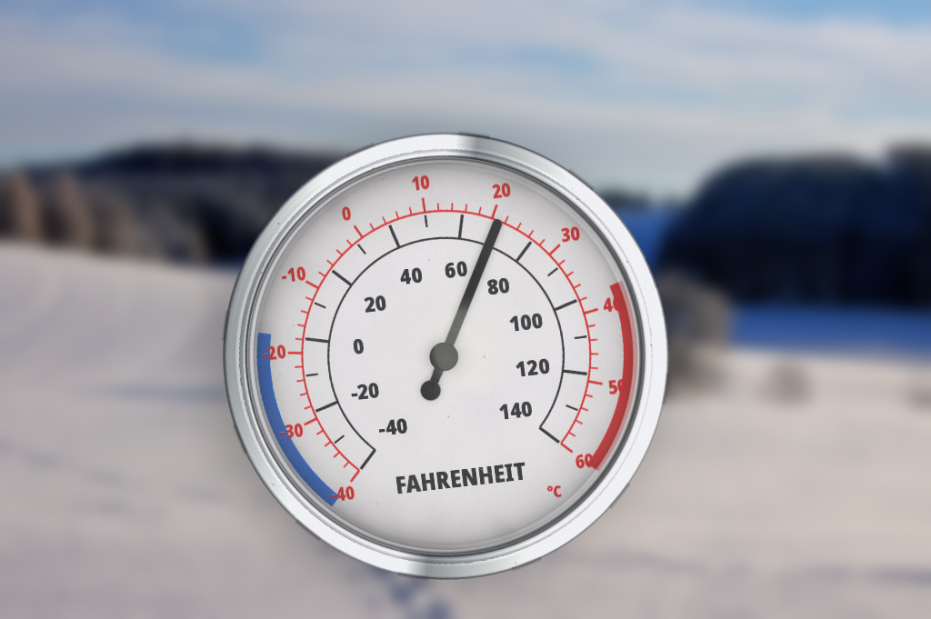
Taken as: 70,°F
